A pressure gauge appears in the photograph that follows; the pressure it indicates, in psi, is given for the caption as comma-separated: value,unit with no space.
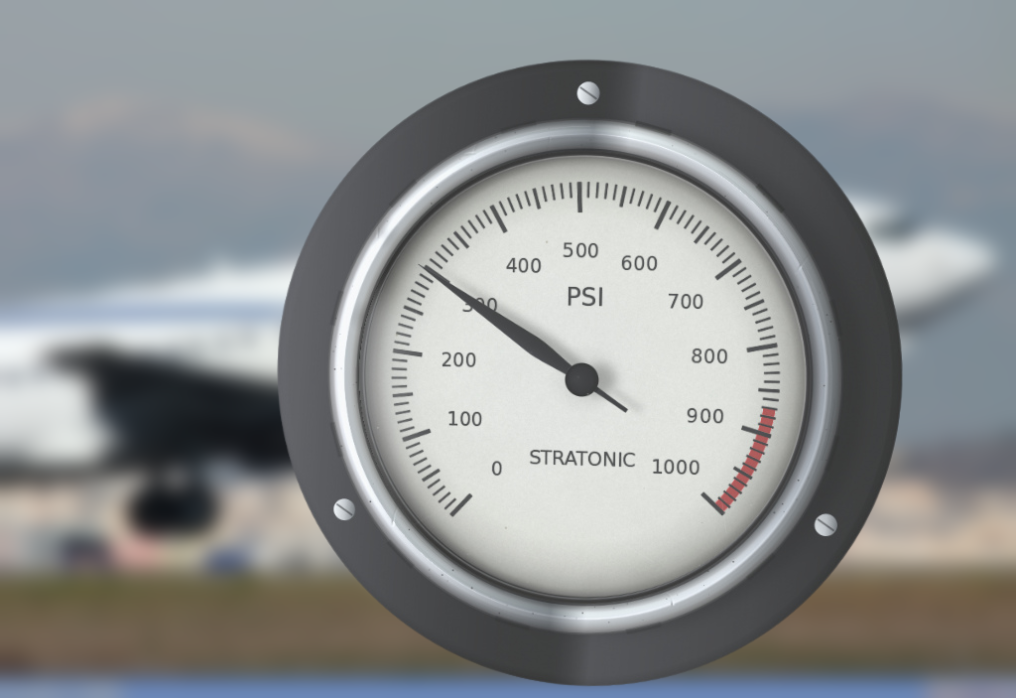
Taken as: 300,psi
